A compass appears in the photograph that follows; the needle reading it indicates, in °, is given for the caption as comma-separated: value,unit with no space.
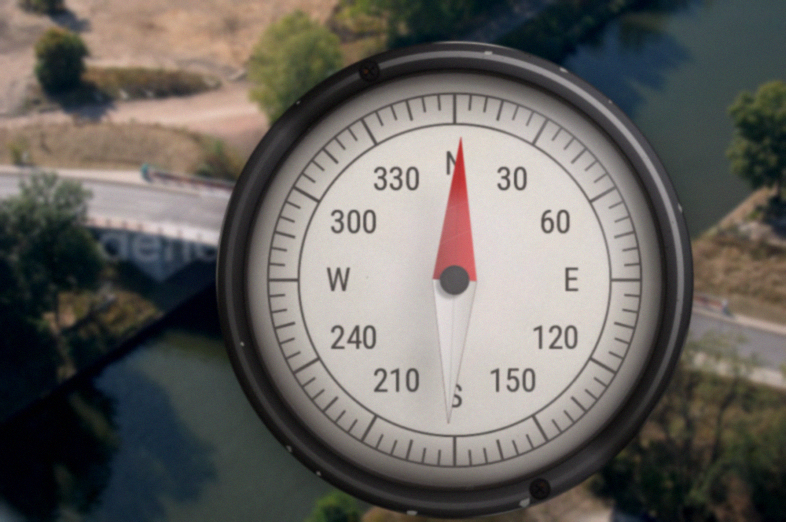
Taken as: 2.5,°
